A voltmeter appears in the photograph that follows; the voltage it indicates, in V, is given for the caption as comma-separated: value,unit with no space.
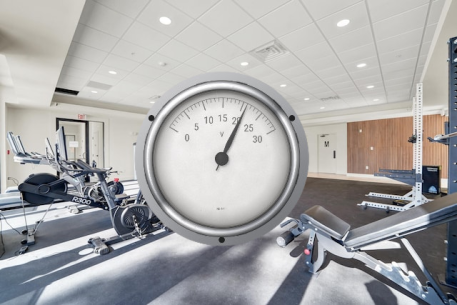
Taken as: 21,V
